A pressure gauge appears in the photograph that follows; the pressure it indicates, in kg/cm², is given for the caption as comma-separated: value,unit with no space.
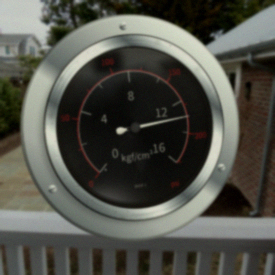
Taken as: 13,kg/cm²
